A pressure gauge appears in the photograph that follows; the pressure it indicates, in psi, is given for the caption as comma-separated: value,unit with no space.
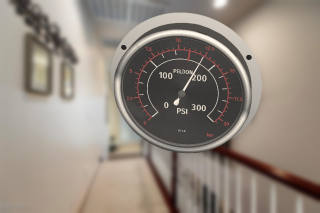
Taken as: 180,psi
